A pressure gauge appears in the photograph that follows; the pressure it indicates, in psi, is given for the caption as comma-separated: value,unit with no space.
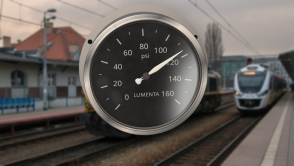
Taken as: 115,psi
